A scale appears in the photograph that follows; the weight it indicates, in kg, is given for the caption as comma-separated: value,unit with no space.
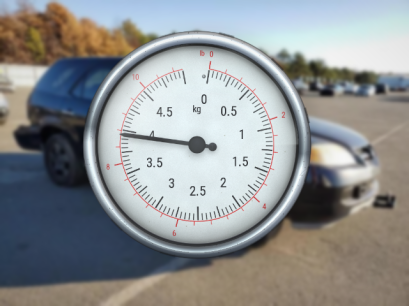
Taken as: 3.95,kg
